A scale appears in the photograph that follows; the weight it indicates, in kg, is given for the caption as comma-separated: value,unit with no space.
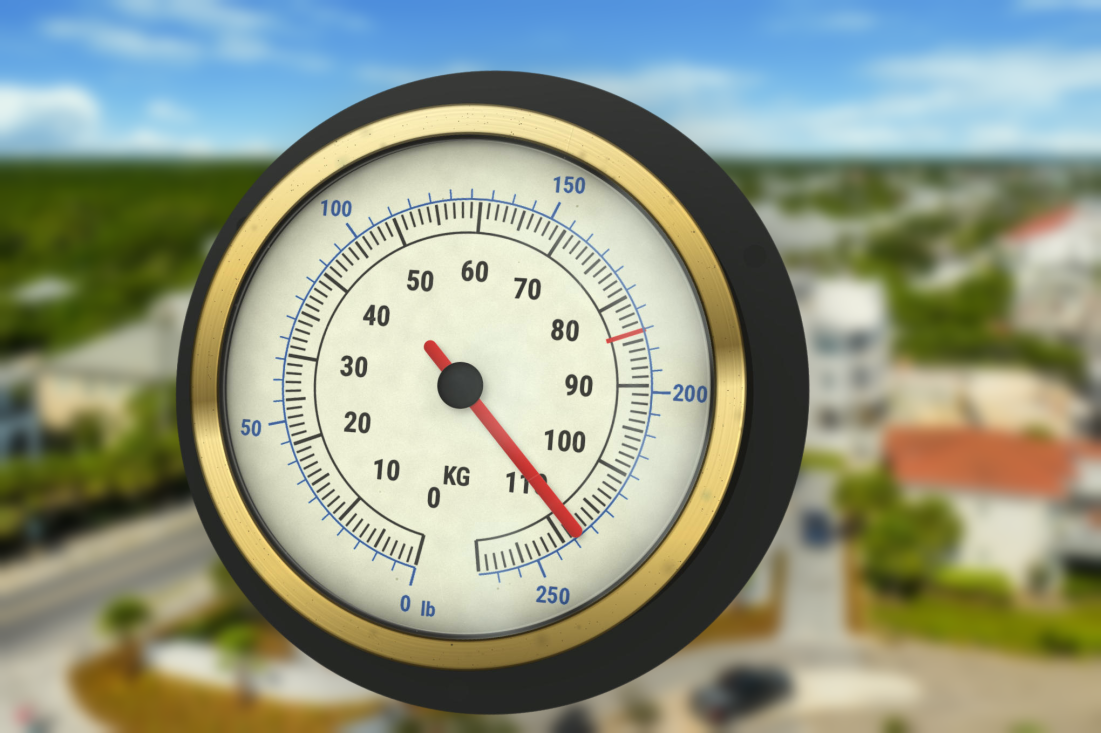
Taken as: 108,kg
